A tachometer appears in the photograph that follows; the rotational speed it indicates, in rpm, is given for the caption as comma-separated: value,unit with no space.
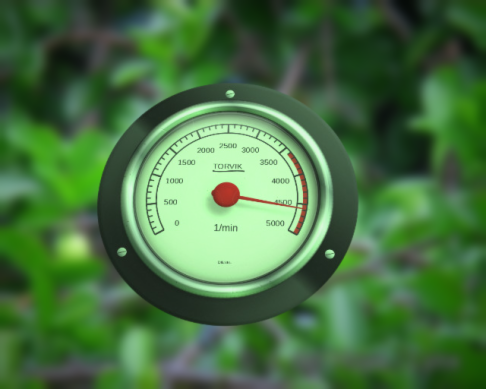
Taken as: 4600,rpm
